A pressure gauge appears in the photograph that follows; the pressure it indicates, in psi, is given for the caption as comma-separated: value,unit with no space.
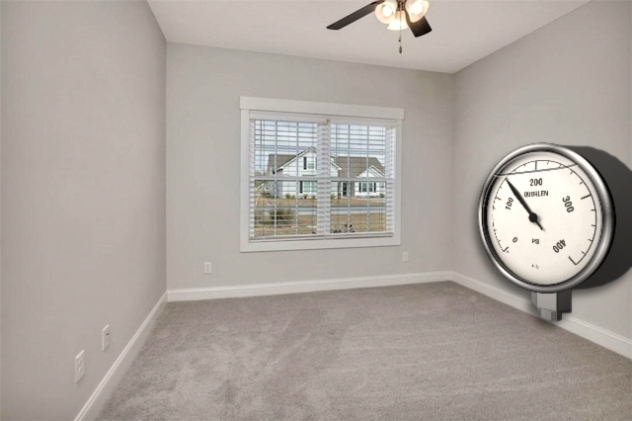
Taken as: 140,psi
